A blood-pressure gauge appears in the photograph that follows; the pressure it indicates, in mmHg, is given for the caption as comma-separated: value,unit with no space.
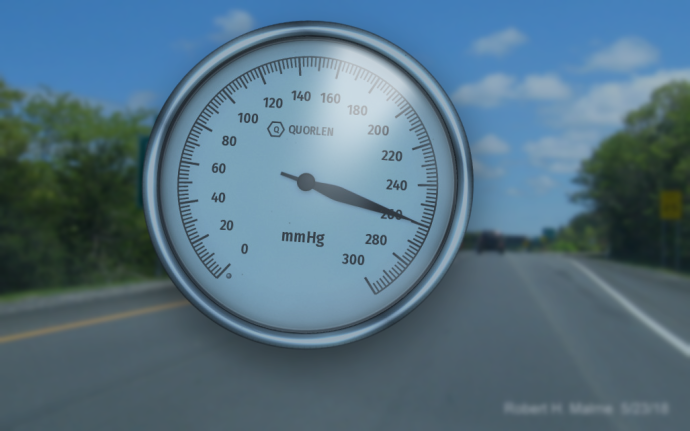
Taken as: 260,mmHg
